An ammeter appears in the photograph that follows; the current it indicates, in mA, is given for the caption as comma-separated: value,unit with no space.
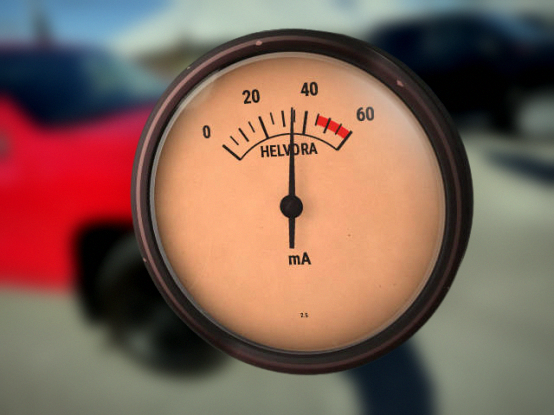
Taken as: 35,mA
